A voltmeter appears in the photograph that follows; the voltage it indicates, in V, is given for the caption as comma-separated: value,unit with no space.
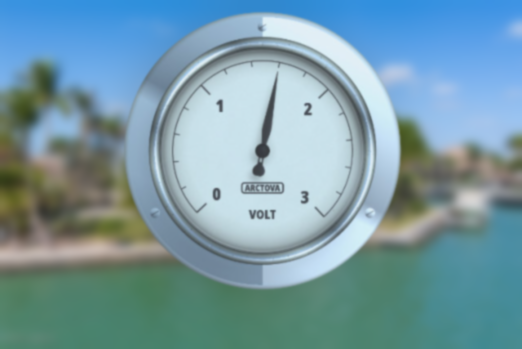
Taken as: 1.6,V
